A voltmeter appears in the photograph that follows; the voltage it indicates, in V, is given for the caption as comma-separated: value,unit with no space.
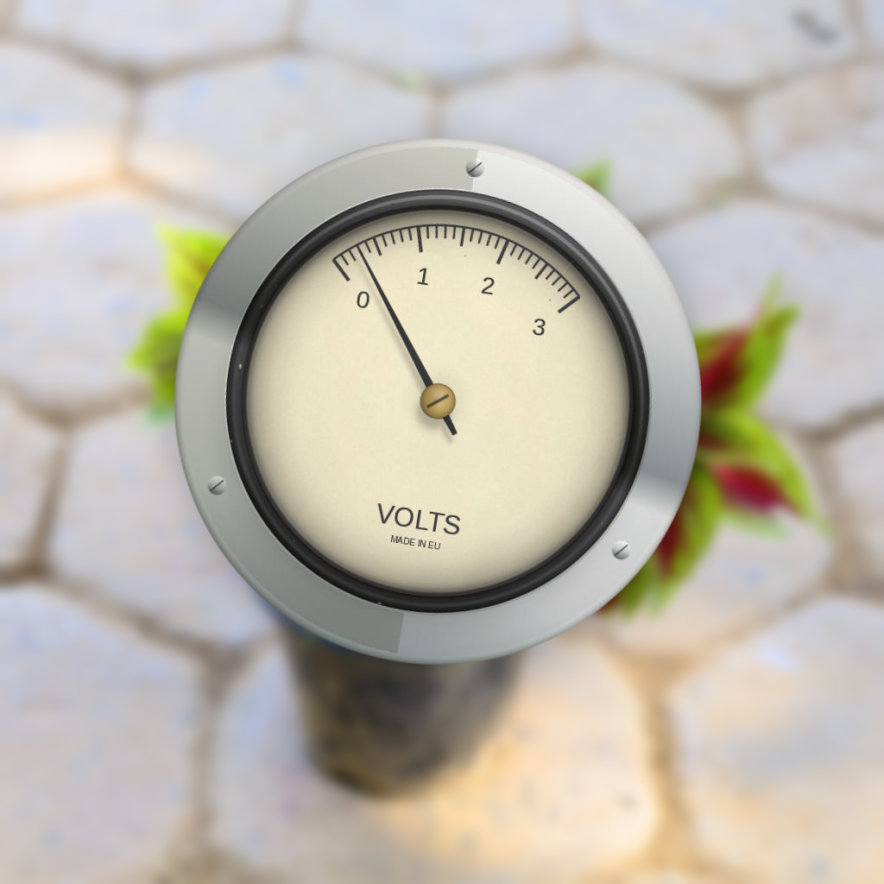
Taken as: 0.3,V
